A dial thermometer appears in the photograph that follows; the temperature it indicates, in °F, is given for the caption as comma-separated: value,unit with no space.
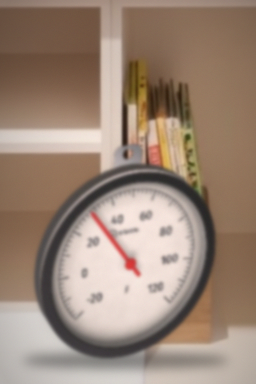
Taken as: 30,°F
